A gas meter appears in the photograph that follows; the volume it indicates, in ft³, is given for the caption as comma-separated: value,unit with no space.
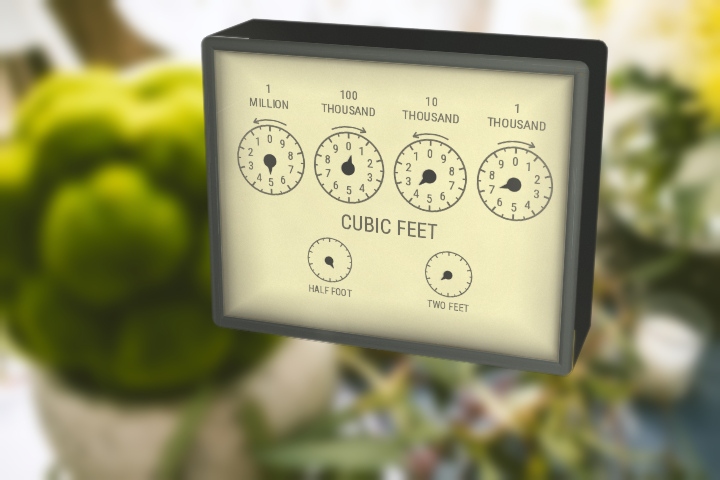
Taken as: 503700,ft³
